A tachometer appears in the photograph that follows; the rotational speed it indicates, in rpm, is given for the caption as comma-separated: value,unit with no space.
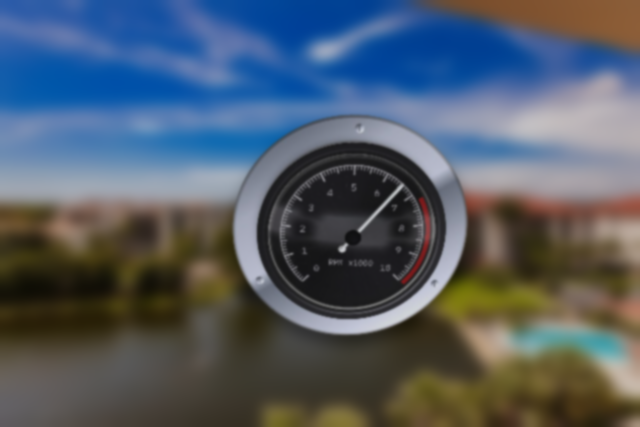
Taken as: 6500,rpm
